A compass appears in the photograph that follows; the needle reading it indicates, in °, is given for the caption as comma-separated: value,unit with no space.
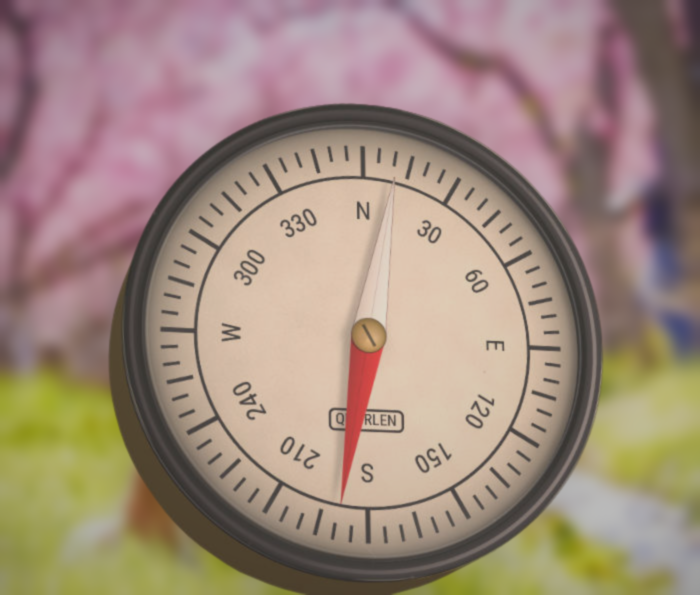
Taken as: 190,°
